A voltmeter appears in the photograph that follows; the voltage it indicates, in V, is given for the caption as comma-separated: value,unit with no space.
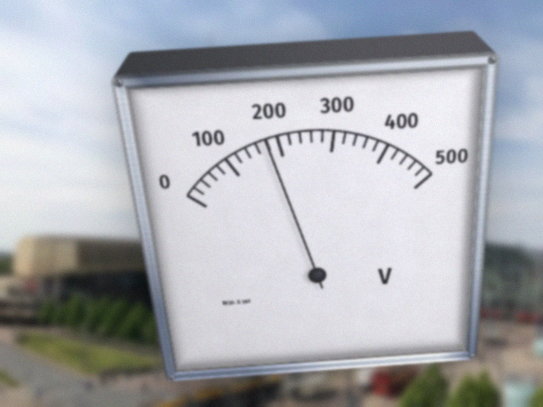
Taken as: 180,V
